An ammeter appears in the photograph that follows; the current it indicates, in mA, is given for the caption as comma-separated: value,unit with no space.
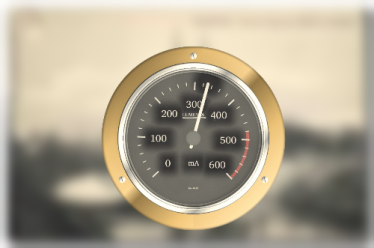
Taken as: 330,mA
